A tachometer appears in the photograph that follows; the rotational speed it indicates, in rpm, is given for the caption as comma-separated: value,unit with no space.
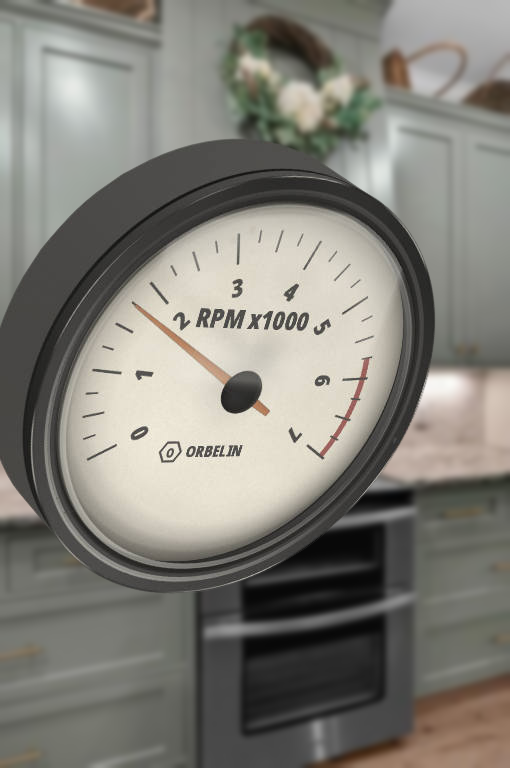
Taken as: 1750,rpm
